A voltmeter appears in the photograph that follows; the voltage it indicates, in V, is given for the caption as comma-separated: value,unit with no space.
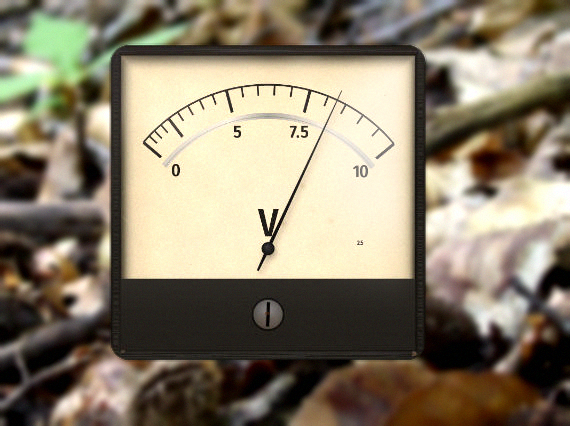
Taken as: 8.25,V
